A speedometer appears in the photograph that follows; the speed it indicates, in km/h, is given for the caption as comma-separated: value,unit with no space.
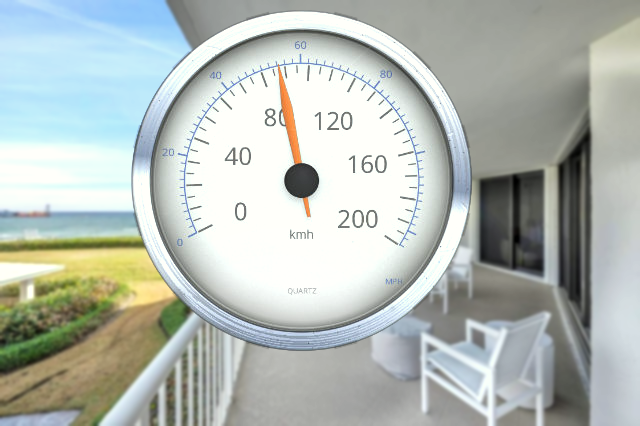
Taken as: 87.5,km/h
